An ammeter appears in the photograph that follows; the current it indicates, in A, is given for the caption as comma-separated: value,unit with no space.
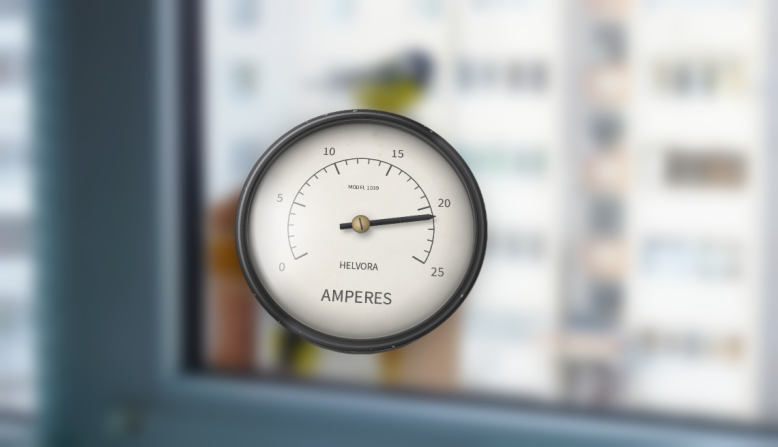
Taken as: 21,A
